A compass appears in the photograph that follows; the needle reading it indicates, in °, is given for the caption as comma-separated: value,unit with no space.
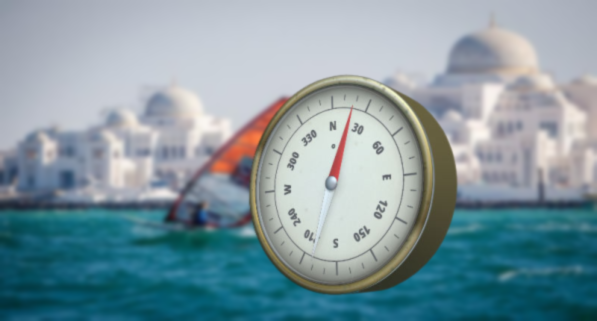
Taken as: 20,°
